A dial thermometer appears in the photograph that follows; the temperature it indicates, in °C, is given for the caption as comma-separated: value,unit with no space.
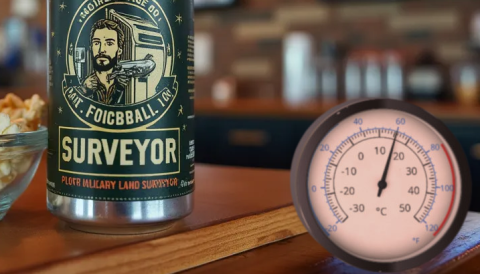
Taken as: 15,°C
